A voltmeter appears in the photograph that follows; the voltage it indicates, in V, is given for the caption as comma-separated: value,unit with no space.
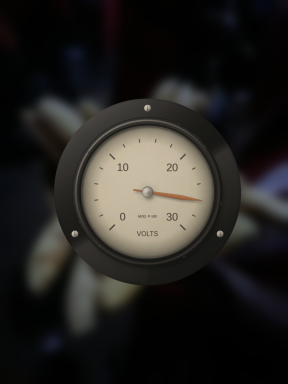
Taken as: 26,V
